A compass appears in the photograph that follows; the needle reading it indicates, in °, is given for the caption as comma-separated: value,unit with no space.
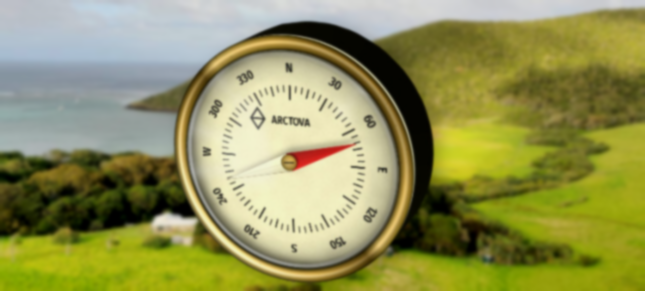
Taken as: 70,°
